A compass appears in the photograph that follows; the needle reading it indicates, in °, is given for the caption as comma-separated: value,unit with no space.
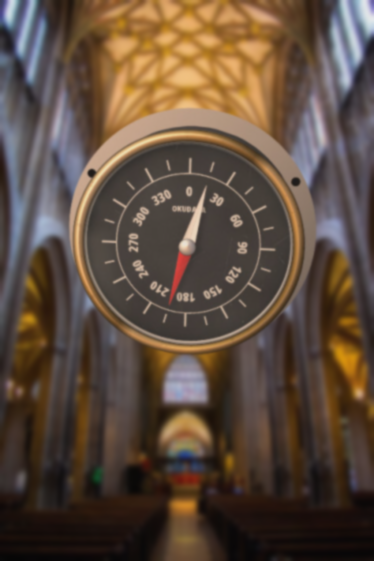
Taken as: 195,°
